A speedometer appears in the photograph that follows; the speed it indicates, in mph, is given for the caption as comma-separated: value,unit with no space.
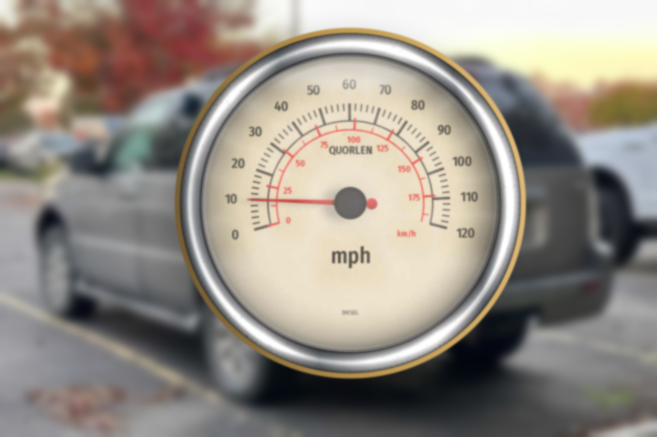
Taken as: 10,mph
